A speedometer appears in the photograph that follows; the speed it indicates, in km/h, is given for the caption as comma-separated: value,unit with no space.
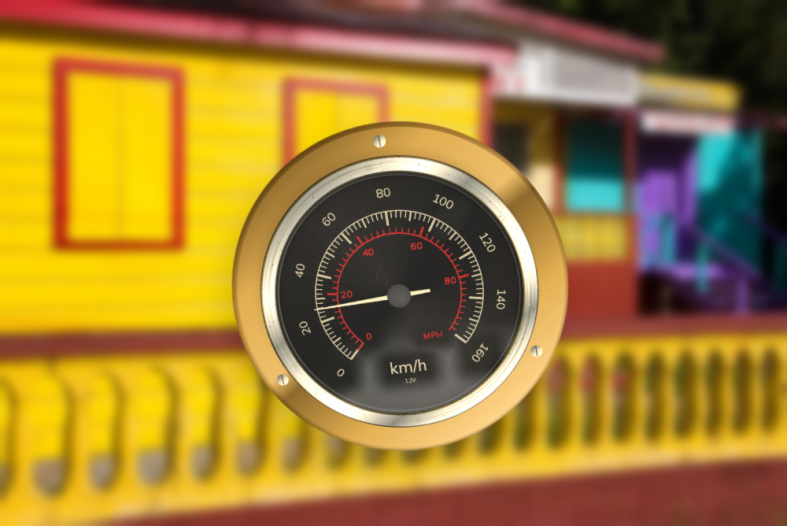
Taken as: 26,km/h
